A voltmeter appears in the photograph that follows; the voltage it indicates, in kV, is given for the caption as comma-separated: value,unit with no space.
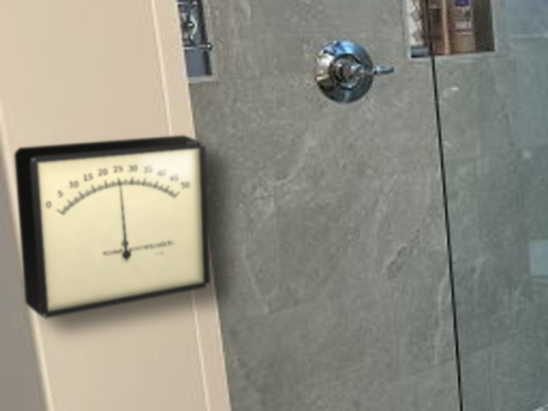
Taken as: 25,kV
